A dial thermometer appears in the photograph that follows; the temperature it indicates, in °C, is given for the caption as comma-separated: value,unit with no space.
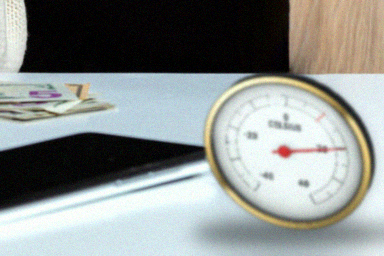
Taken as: 20,°C
